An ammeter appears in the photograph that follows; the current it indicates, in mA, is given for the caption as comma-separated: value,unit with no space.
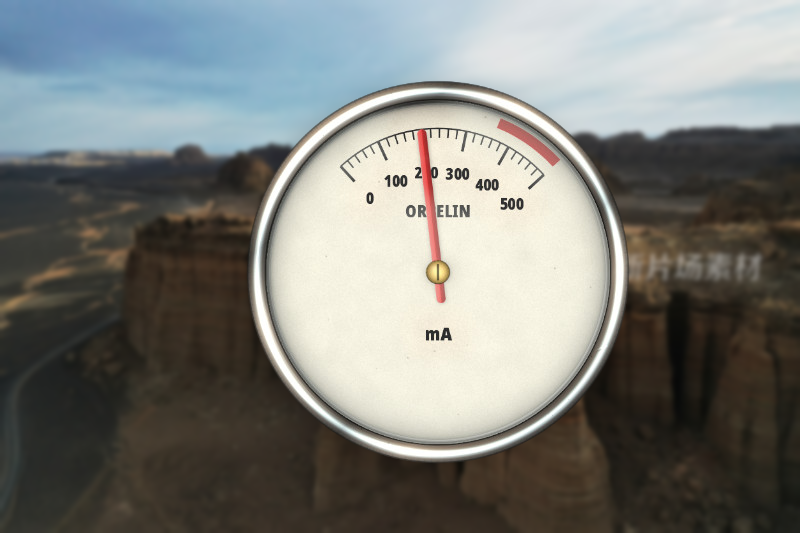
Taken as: 200,mA
